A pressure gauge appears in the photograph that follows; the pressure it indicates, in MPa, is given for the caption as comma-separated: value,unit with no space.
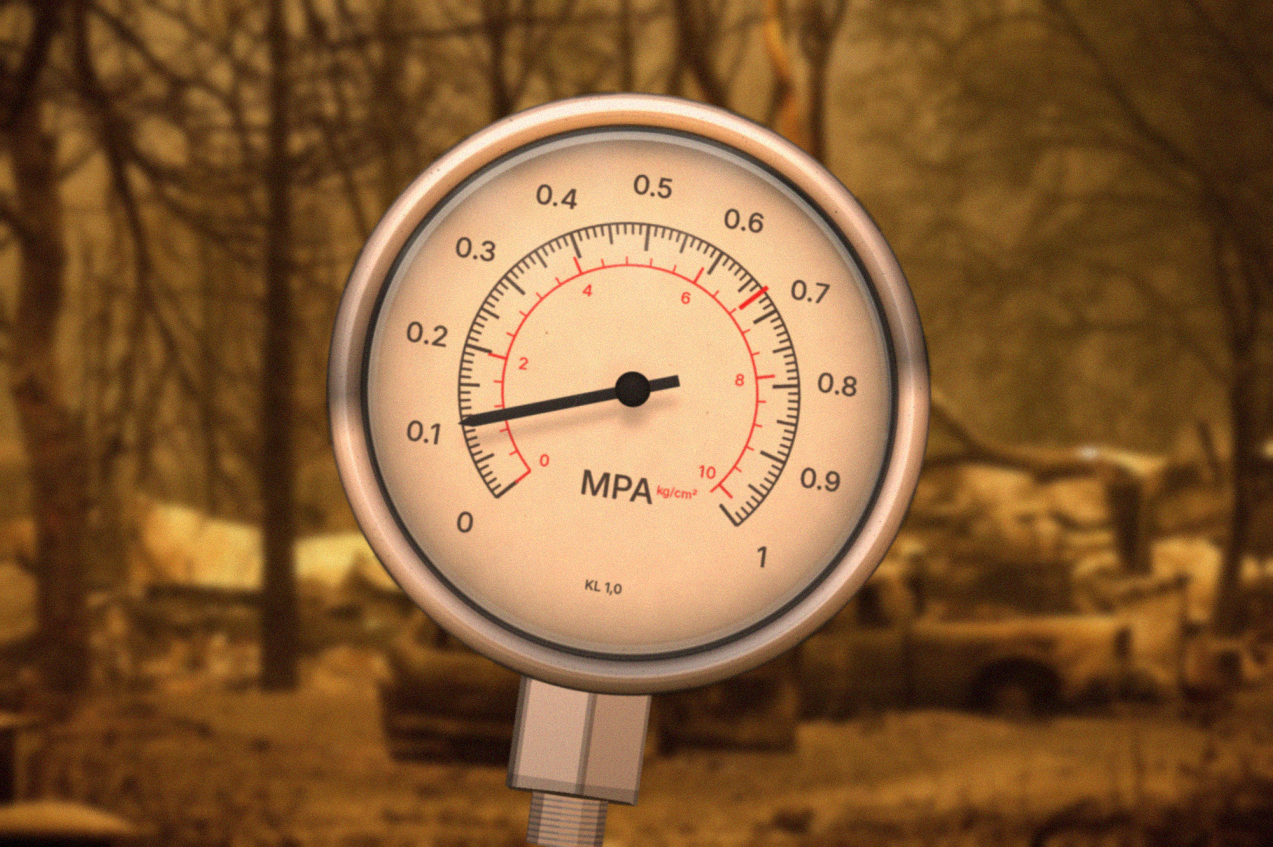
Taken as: 0.1,MPa
